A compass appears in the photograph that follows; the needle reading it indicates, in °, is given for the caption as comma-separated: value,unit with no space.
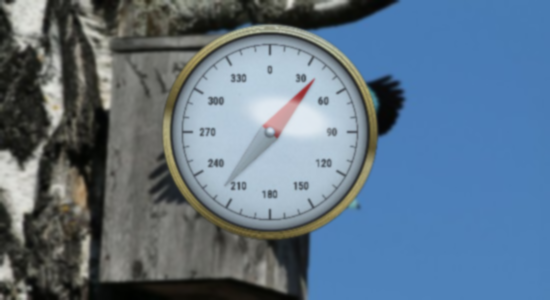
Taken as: 40,°
